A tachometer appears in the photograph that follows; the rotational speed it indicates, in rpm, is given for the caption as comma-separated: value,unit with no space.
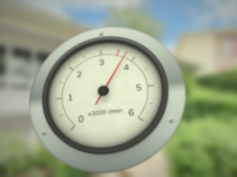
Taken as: 3750,rpm
